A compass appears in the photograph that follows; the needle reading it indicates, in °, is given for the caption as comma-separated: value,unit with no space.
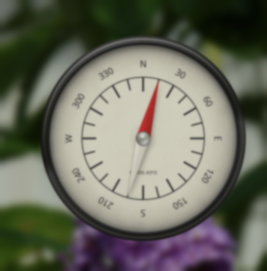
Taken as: 15,°
